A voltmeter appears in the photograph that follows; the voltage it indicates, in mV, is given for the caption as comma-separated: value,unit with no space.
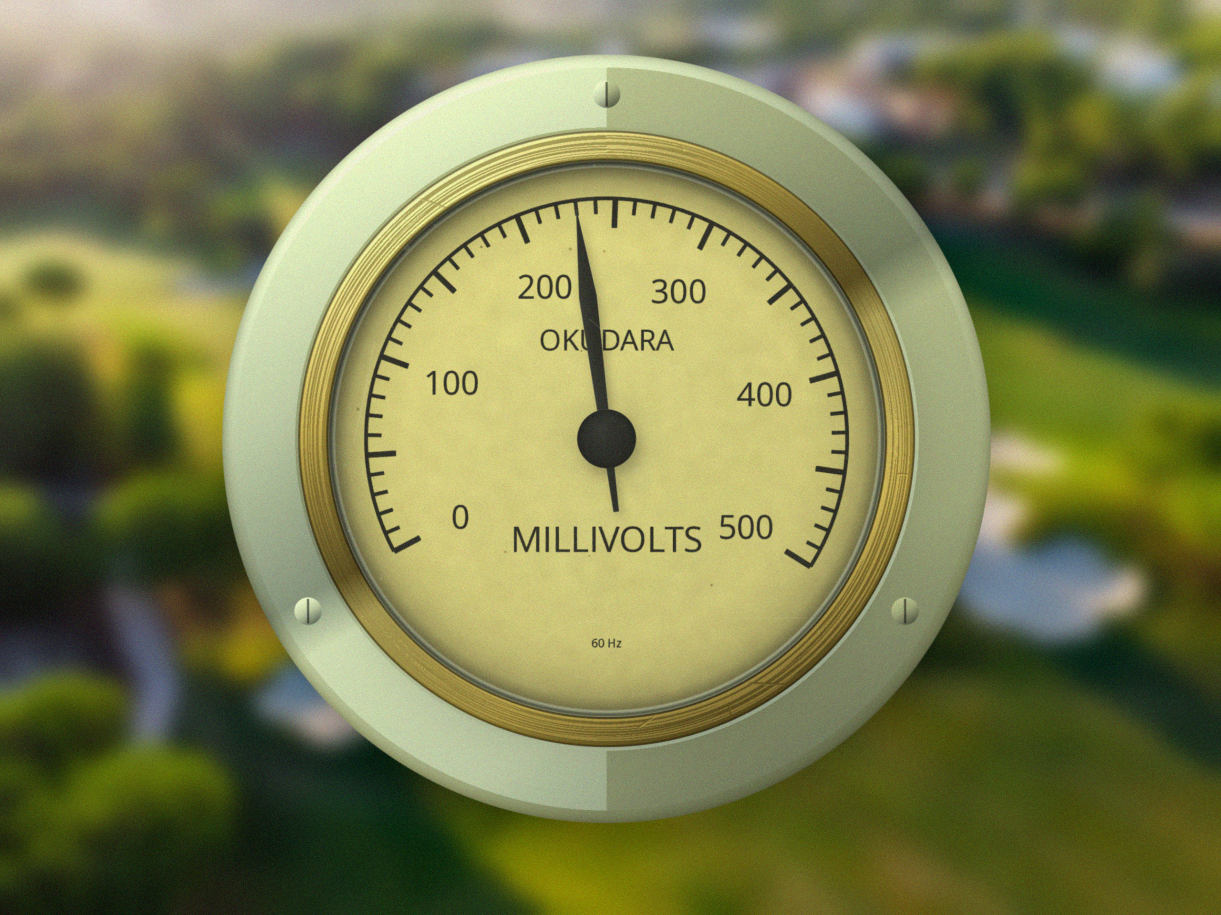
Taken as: 230,mV
